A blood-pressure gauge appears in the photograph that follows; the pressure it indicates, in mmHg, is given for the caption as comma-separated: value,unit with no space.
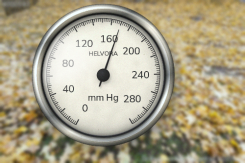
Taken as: 170,mmHg
